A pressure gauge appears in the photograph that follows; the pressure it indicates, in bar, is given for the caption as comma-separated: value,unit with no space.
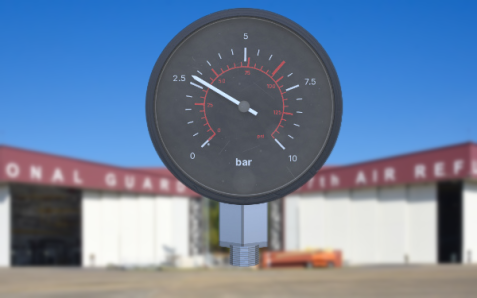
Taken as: 2.75,bar
